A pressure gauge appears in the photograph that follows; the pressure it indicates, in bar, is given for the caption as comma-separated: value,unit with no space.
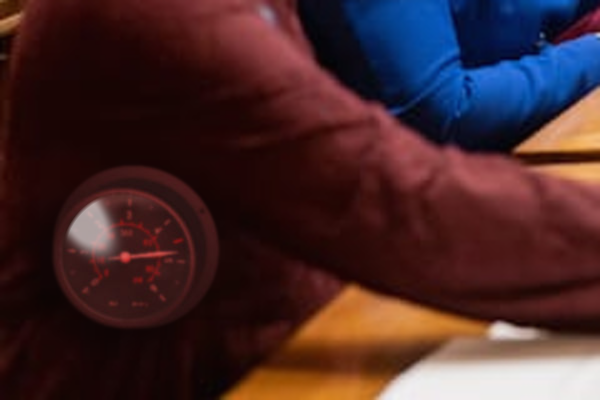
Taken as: 4.75,bar
